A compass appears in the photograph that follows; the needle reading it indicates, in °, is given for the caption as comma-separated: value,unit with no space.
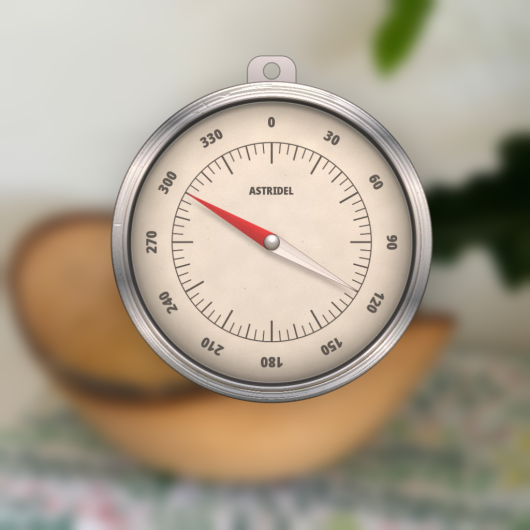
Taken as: 300,°
